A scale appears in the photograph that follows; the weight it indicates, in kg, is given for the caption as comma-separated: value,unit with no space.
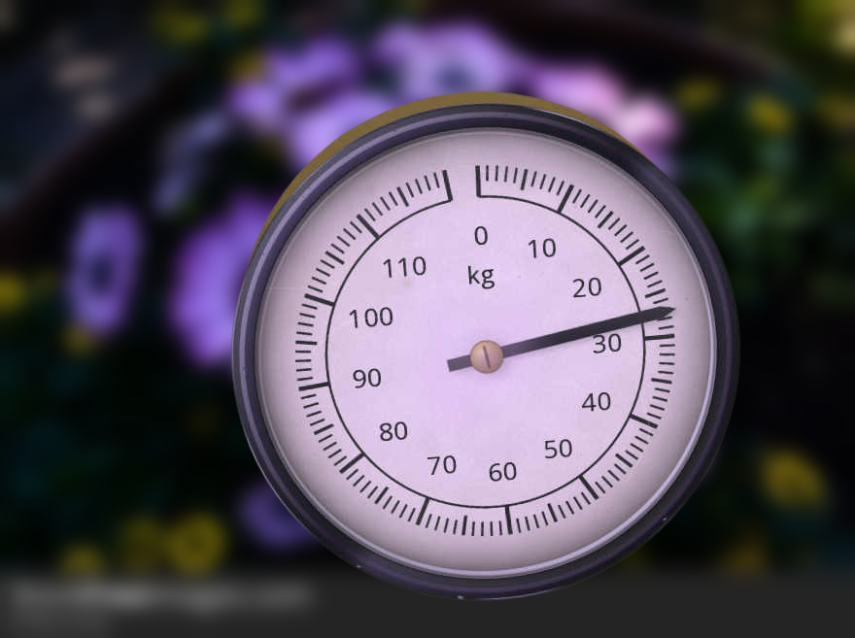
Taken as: 27,kg
